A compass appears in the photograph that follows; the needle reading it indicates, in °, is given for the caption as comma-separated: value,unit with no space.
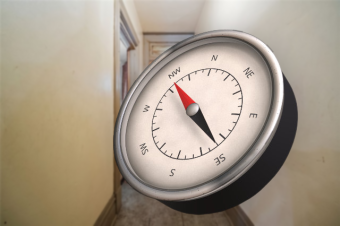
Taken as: 310,°
